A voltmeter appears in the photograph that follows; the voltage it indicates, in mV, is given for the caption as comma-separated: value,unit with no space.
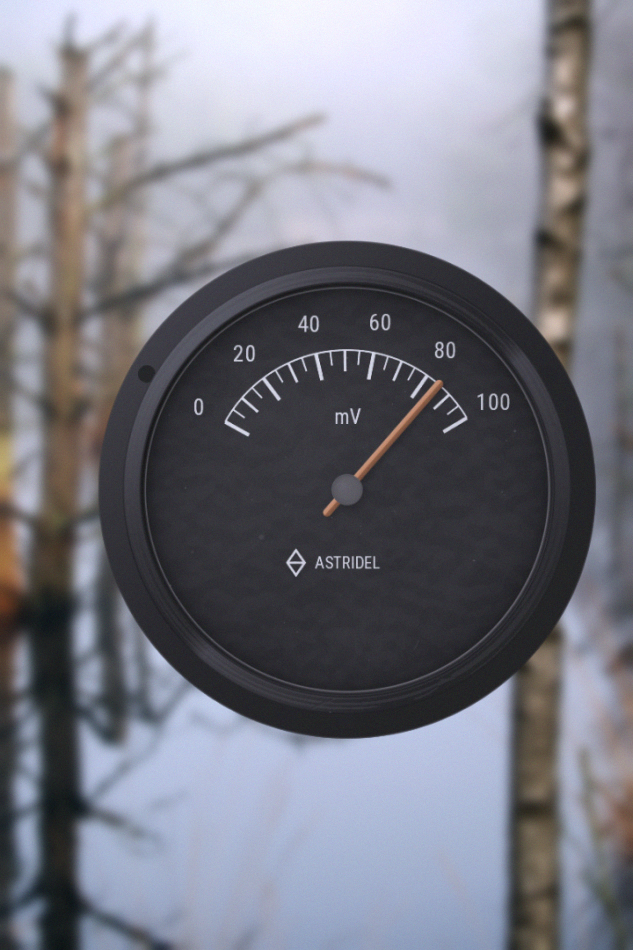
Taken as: 85,mV
